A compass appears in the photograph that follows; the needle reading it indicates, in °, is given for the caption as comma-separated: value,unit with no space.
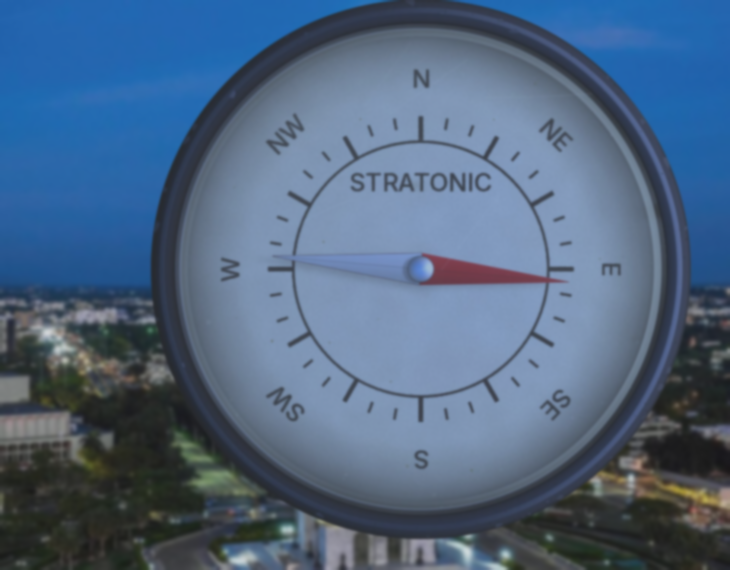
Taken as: 95,°
